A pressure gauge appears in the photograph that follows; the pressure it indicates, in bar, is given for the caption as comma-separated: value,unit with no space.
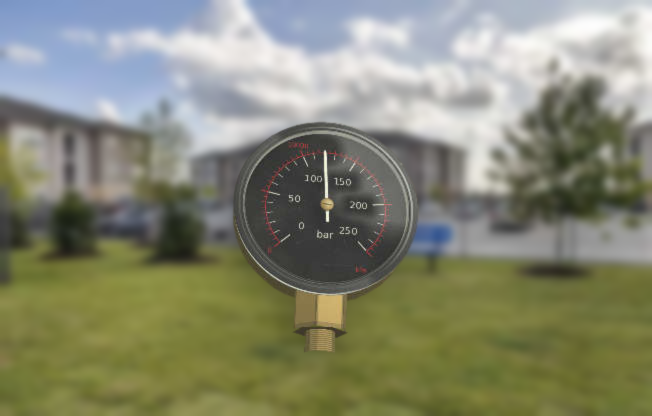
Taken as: 120,bar
